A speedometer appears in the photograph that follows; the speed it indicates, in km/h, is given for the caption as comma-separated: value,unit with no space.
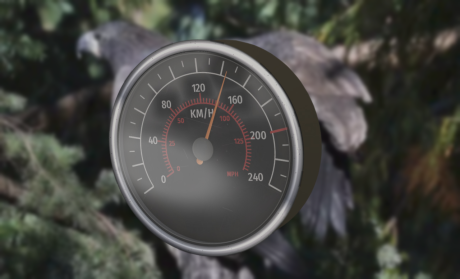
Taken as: 145,km/h
